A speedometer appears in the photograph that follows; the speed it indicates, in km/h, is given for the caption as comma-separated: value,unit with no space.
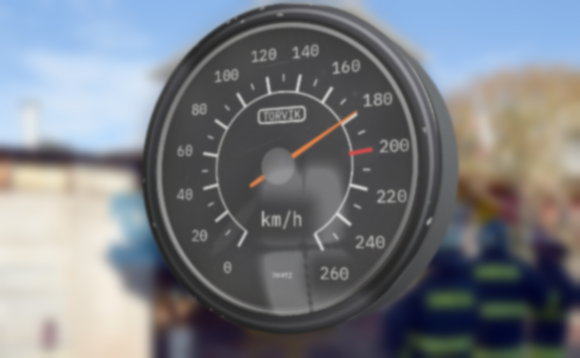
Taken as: 180,km/h
